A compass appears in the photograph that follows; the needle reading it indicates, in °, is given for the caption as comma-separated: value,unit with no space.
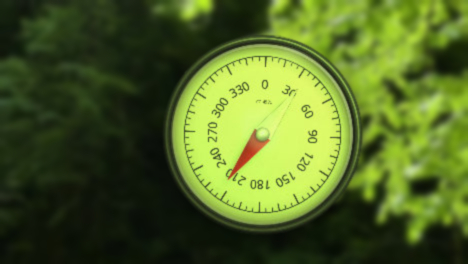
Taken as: 215,°
